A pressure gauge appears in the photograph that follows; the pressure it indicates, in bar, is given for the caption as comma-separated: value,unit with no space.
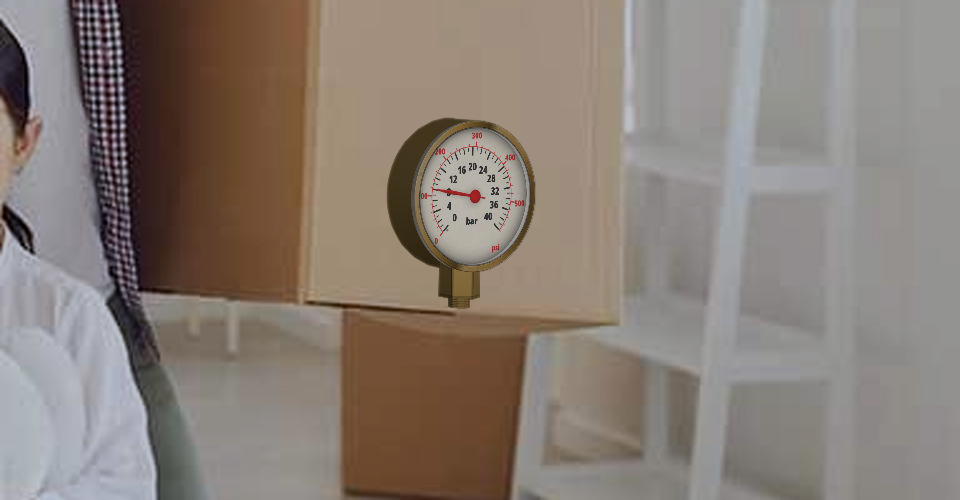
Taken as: 8,bar
